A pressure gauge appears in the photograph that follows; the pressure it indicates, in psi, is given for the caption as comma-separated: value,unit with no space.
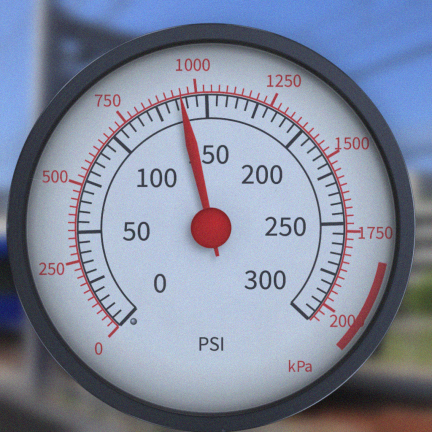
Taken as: 137.5,psi
